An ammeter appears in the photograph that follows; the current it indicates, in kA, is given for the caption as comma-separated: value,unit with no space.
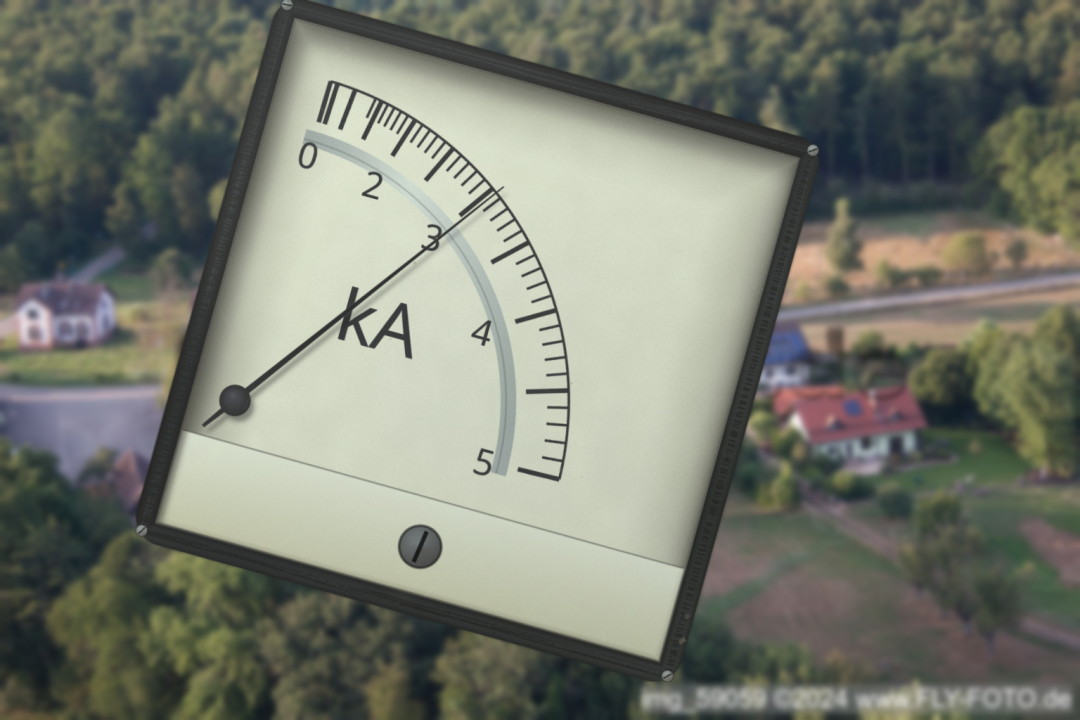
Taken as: 3.05,kA
